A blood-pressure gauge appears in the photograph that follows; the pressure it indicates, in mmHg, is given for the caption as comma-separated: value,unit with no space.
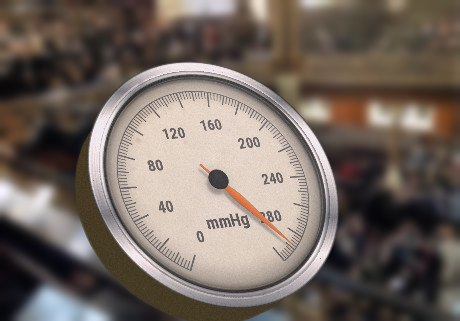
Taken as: 290,mmHg
